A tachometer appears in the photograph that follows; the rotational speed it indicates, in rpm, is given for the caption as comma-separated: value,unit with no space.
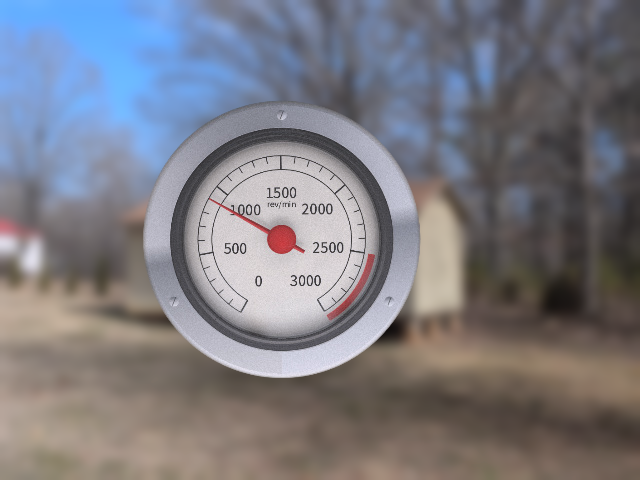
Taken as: 900,rpm
